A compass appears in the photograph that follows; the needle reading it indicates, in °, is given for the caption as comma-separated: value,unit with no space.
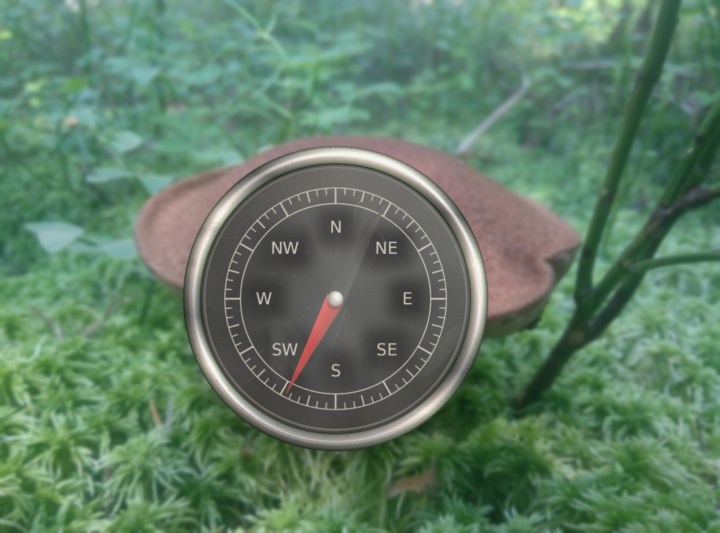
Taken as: 207.5,°
